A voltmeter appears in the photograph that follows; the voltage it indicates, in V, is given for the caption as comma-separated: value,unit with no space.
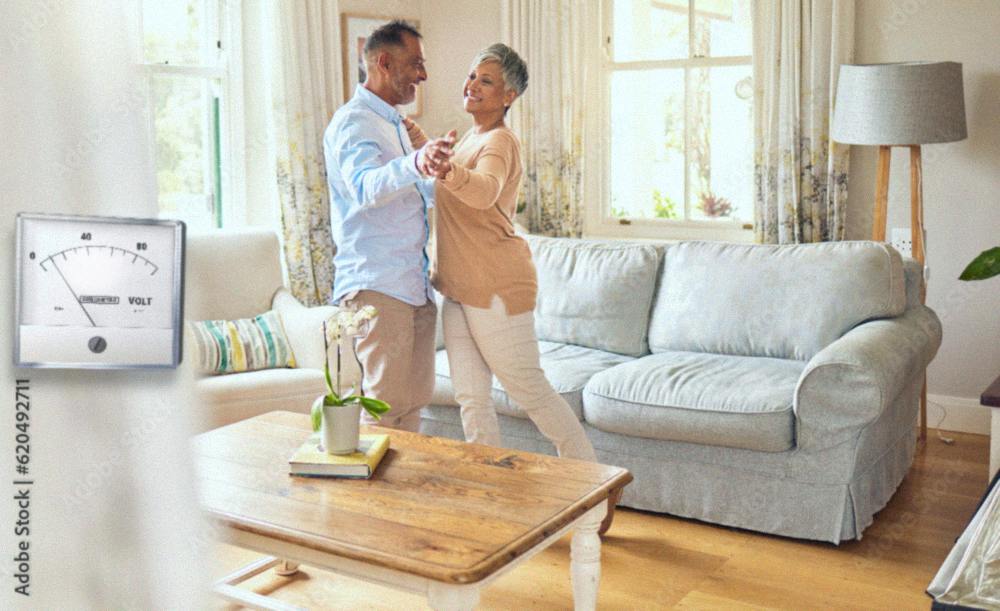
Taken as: 10,V
